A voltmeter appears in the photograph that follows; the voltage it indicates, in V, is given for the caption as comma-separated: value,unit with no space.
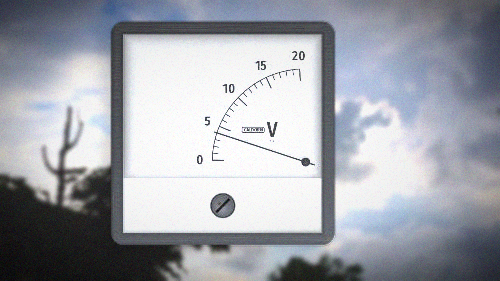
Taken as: 4,V
